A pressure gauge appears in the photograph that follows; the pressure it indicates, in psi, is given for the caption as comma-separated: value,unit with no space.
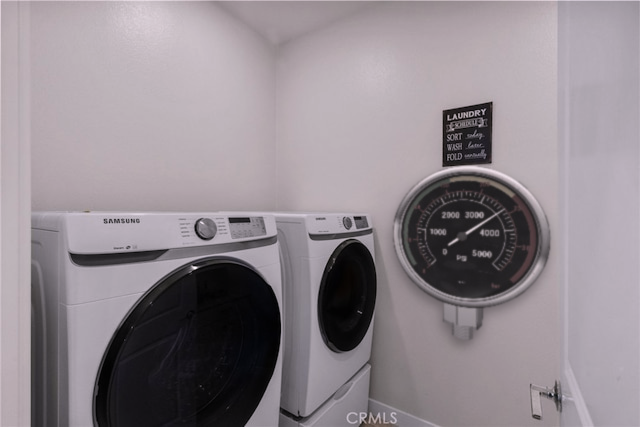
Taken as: 3500,psi
